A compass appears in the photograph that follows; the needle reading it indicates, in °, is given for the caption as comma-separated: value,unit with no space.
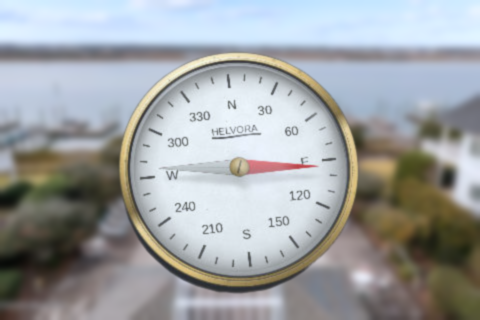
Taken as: 95,°
